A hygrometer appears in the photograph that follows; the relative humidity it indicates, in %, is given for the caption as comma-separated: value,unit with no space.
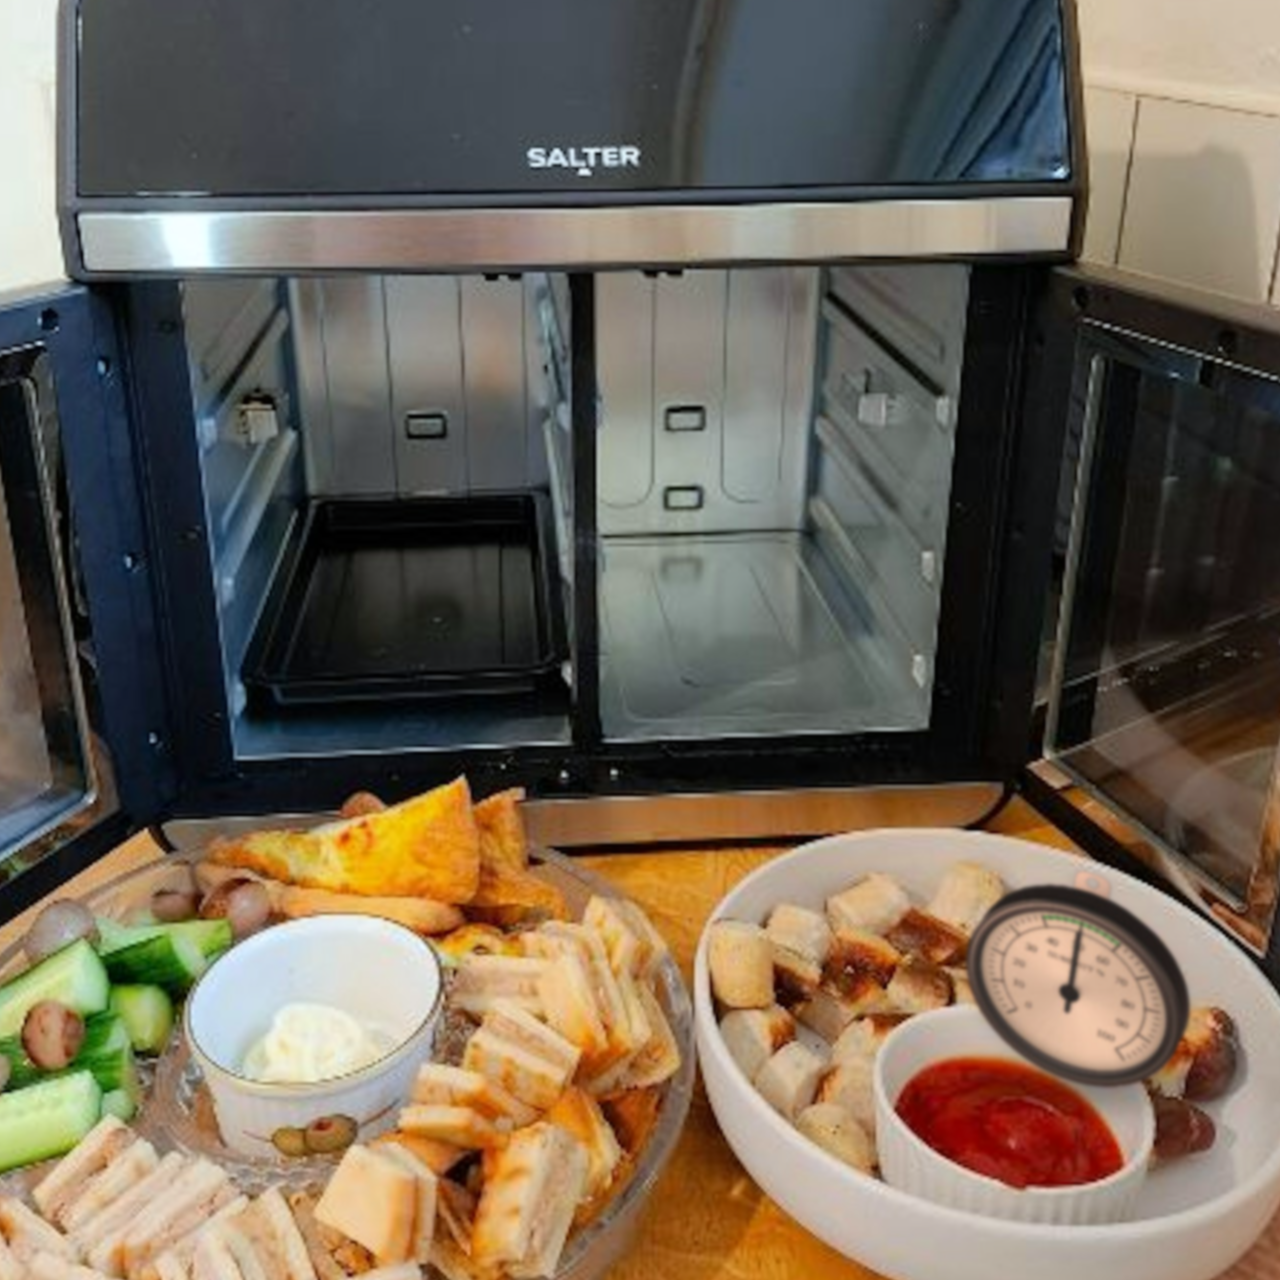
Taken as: 50,%
